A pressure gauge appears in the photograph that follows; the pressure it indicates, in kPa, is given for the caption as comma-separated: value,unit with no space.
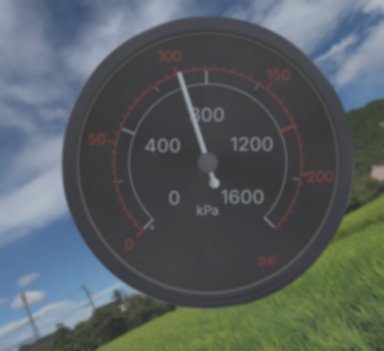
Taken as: 700,kPa
